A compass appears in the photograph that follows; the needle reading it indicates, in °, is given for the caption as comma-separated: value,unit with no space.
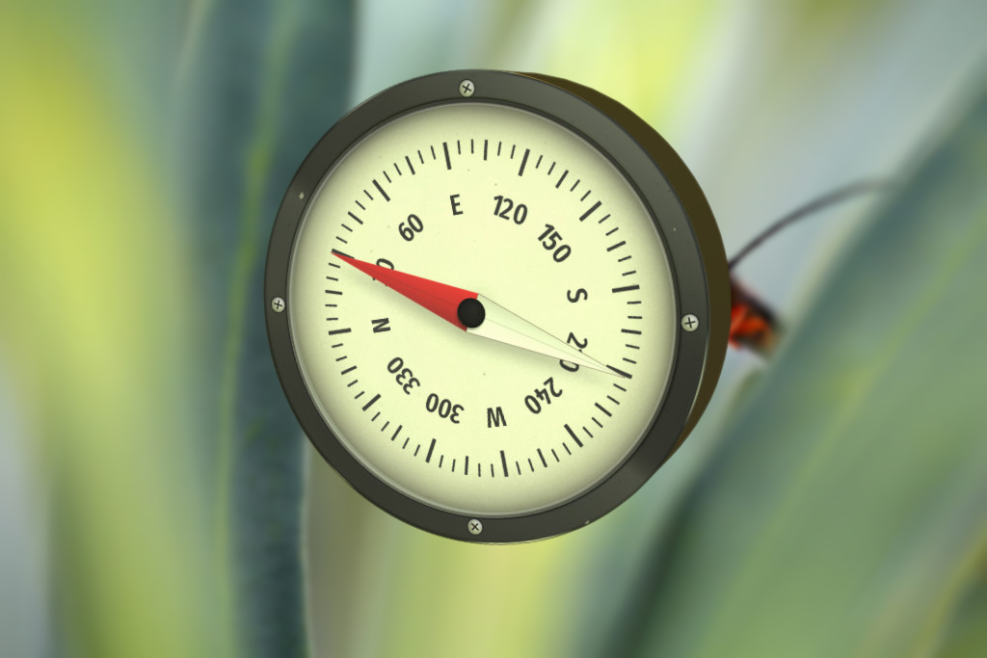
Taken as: 30,°
